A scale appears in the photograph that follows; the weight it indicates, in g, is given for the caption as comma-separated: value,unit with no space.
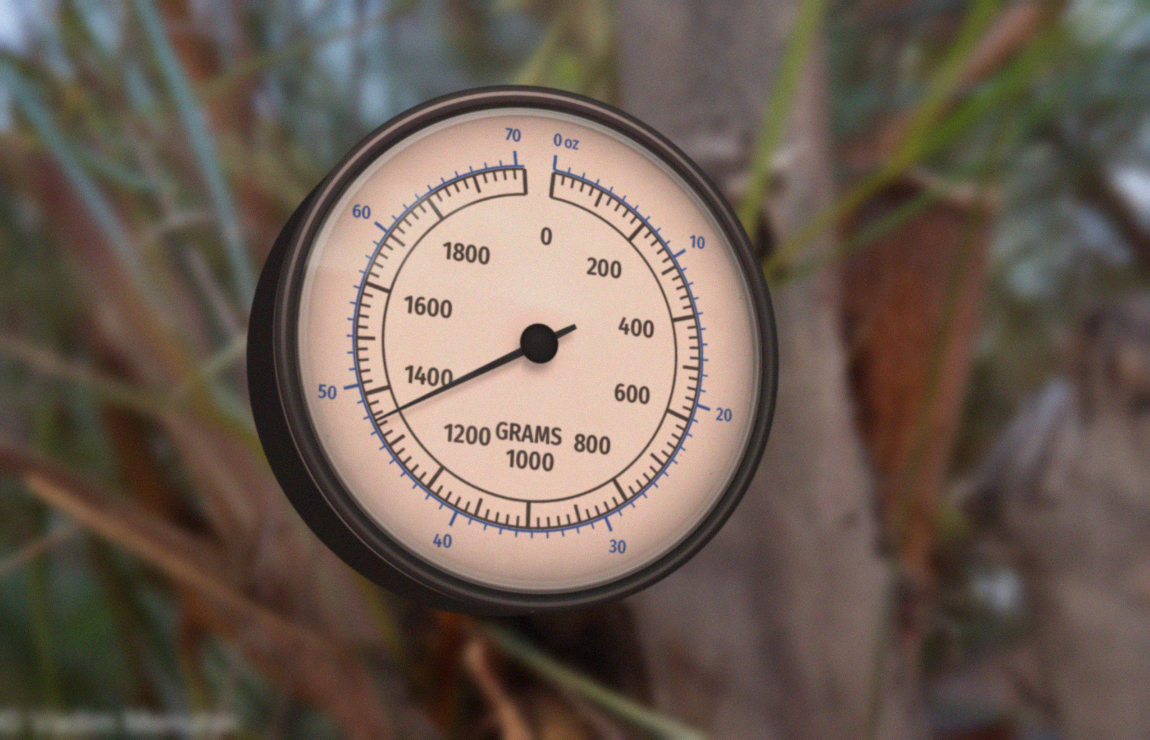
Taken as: 1350,g
